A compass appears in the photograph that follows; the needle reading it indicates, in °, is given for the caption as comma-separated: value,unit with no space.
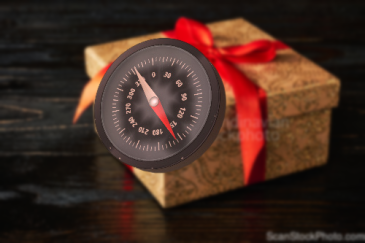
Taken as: 155,°
